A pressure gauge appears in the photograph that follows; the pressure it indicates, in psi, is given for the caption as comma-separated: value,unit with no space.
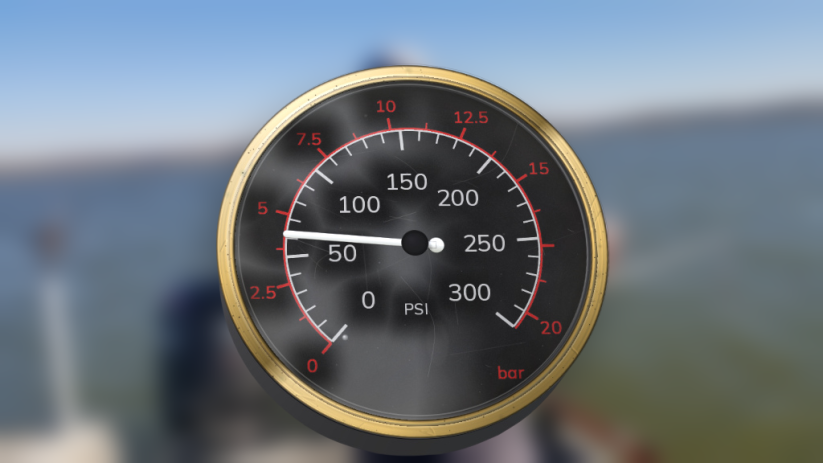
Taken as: 60,psi
